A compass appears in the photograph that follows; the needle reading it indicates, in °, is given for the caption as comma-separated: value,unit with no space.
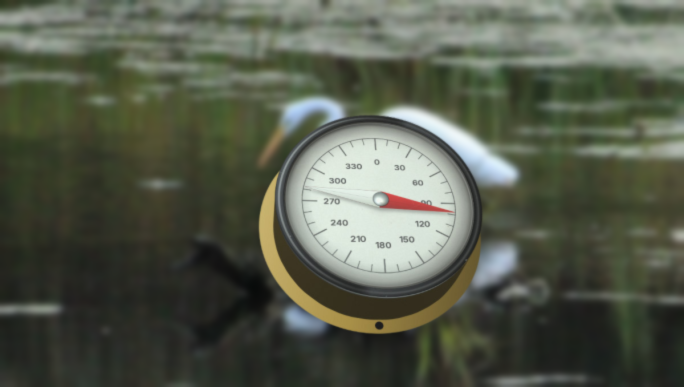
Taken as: 100,°
